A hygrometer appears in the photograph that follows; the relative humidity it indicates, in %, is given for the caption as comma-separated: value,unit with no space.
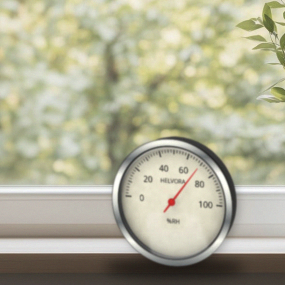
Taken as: 70,%
